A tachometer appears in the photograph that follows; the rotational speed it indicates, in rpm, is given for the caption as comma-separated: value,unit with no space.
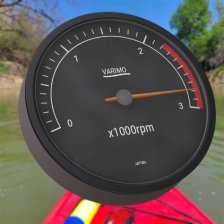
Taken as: 2800,rpm
